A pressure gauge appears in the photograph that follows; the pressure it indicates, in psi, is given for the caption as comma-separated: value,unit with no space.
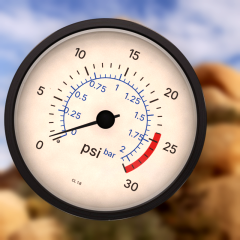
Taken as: 0.5,psi
